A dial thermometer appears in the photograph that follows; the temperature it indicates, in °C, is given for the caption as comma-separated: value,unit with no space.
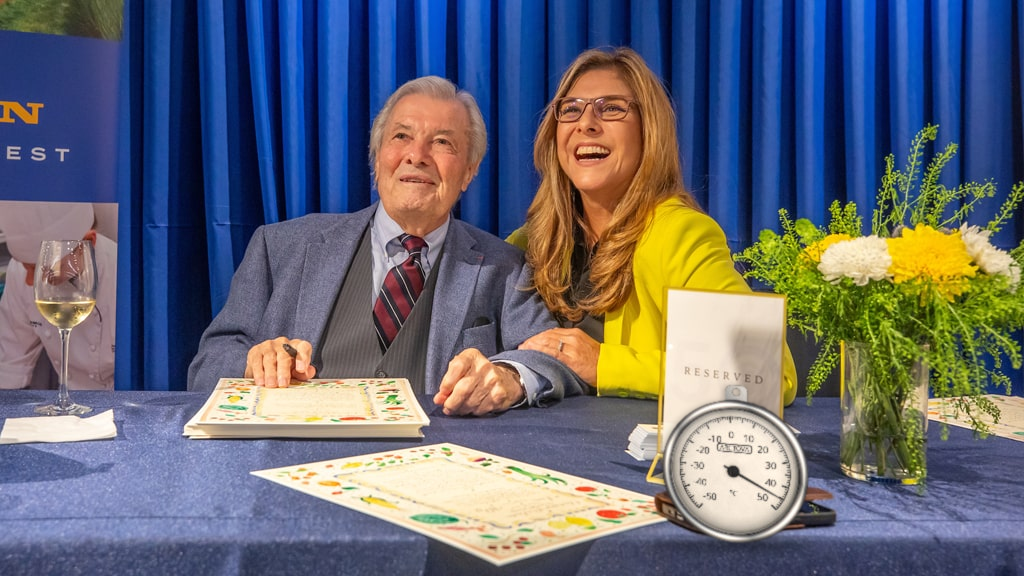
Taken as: 45,°C
